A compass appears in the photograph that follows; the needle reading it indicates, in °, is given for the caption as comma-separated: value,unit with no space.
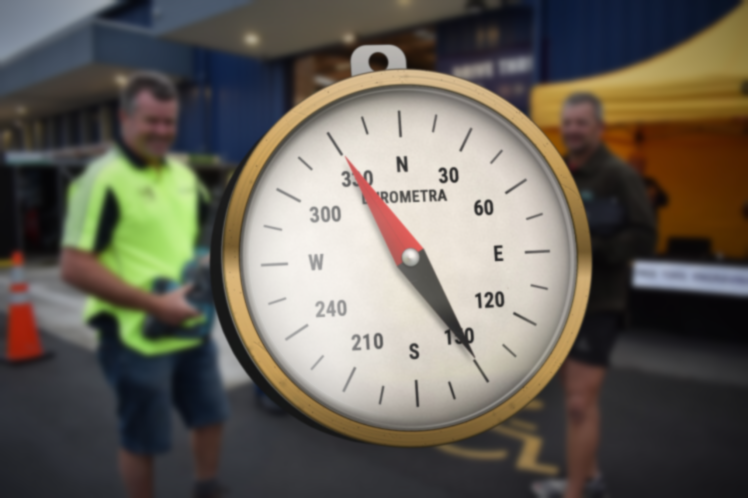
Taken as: 330,°
